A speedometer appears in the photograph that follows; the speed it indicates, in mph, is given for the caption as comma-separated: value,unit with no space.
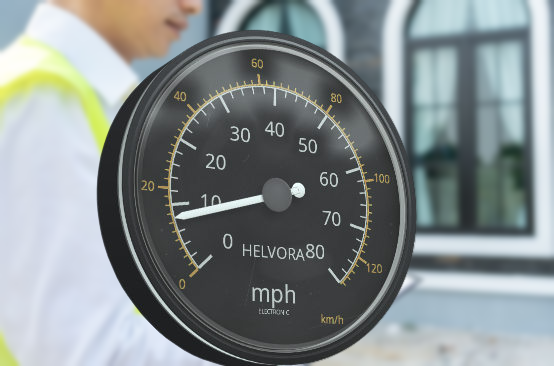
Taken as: 8,mph
